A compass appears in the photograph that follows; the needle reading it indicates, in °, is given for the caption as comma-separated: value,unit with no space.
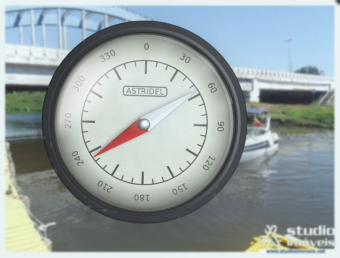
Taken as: 235,°
